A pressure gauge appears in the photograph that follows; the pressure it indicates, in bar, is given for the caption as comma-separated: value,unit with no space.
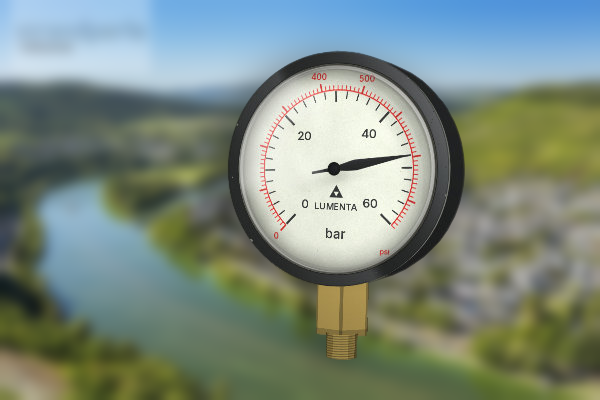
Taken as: 48,bar
